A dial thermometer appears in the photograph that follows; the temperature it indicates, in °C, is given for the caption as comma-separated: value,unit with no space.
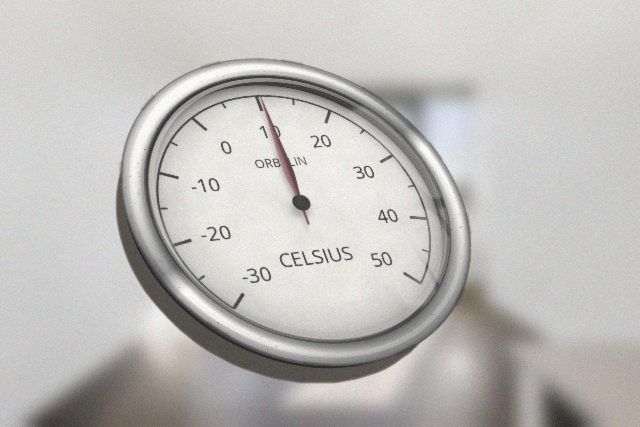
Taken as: 10,°C
